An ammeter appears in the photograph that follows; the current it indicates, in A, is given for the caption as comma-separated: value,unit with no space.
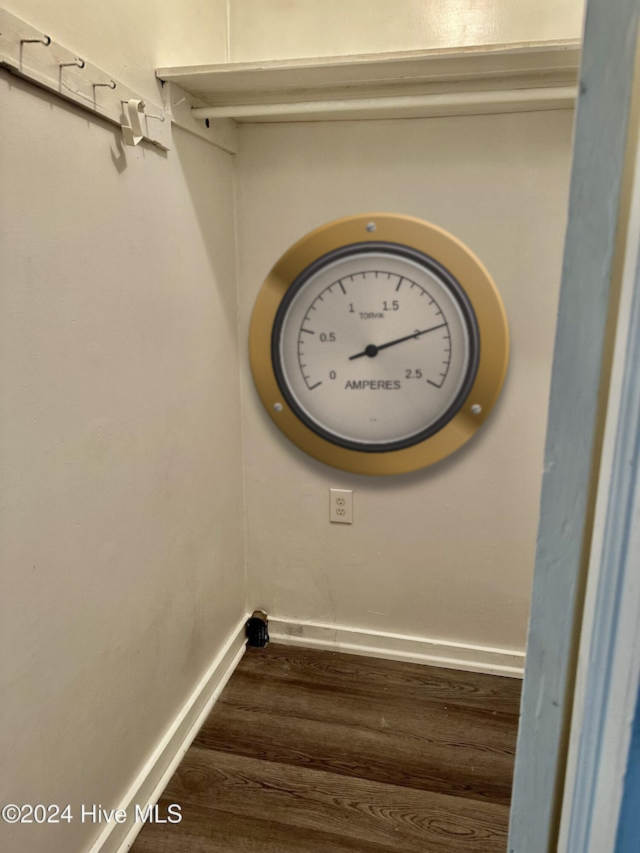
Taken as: 2,A
